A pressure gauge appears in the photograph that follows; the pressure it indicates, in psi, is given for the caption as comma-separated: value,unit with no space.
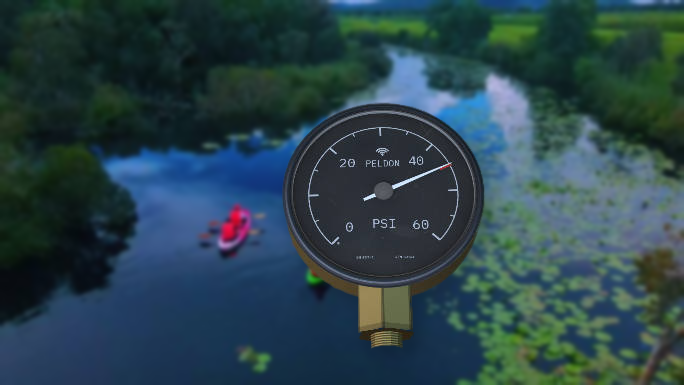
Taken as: 45,psi
